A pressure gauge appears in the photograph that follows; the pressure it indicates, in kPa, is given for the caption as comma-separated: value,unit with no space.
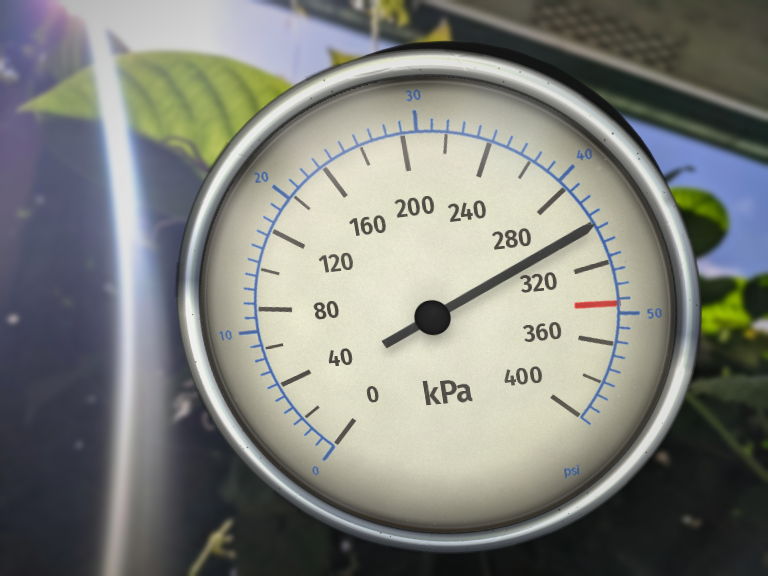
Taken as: 300,kPa
